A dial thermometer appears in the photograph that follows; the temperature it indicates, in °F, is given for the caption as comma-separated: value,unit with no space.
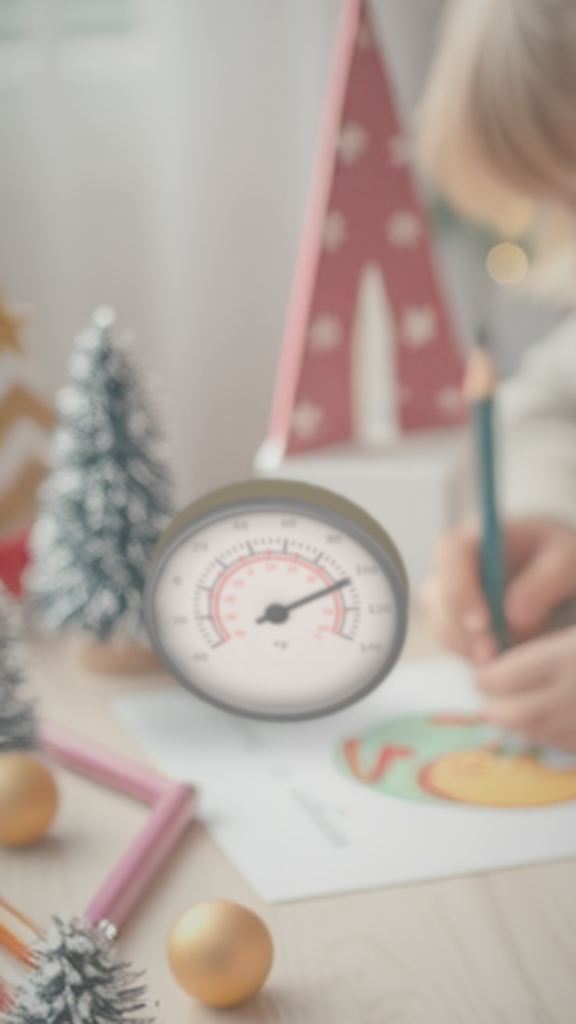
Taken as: 100,°F
